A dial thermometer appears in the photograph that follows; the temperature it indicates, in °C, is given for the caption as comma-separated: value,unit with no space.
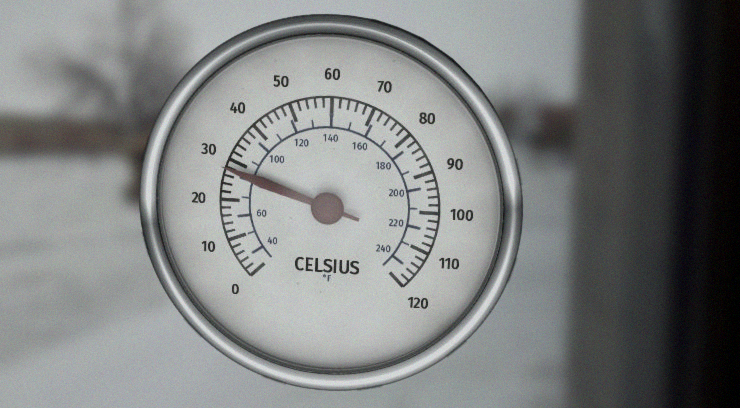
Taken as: 28,°C
